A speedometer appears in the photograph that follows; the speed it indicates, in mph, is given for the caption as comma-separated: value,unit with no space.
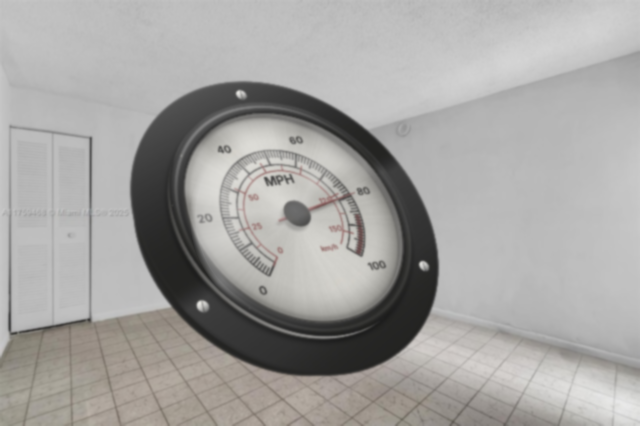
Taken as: 80,mph
